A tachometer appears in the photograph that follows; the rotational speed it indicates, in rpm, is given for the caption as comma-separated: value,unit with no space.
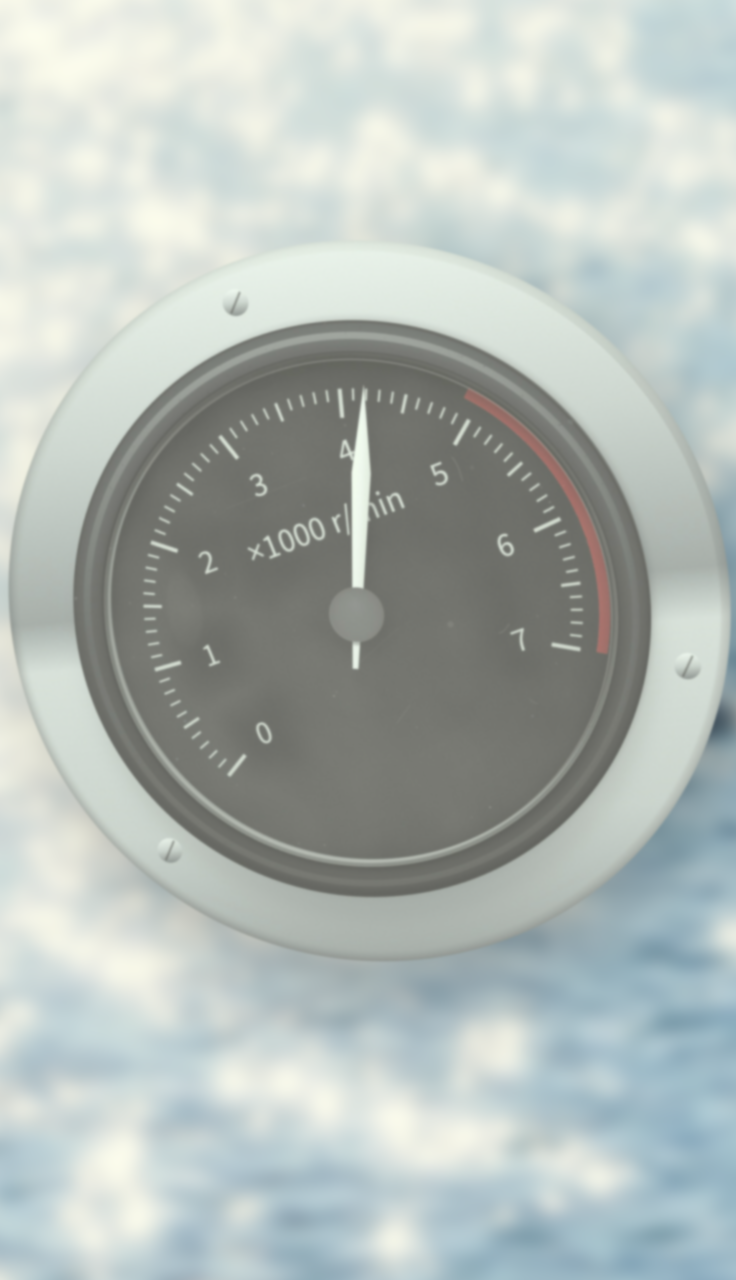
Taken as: 4200,rpm
